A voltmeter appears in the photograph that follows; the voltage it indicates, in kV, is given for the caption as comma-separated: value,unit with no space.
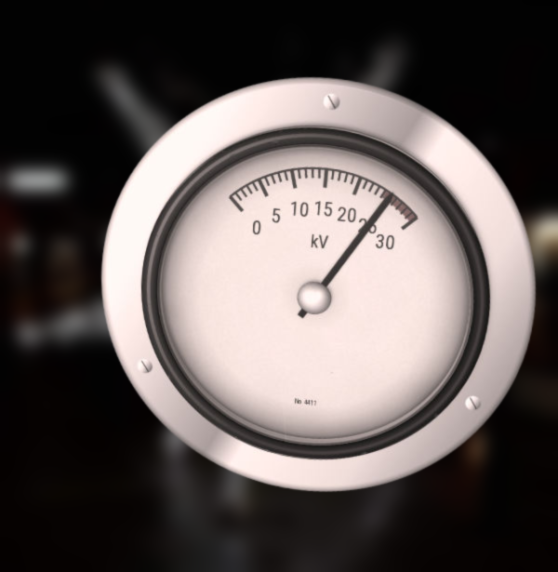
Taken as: 25,kV
